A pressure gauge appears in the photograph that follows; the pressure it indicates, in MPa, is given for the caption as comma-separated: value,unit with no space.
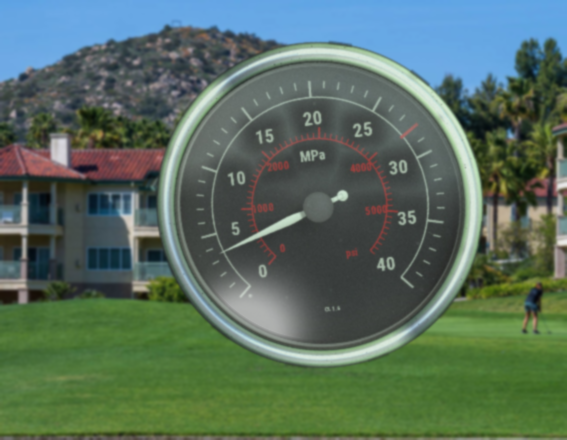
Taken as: 3.5,MPa
